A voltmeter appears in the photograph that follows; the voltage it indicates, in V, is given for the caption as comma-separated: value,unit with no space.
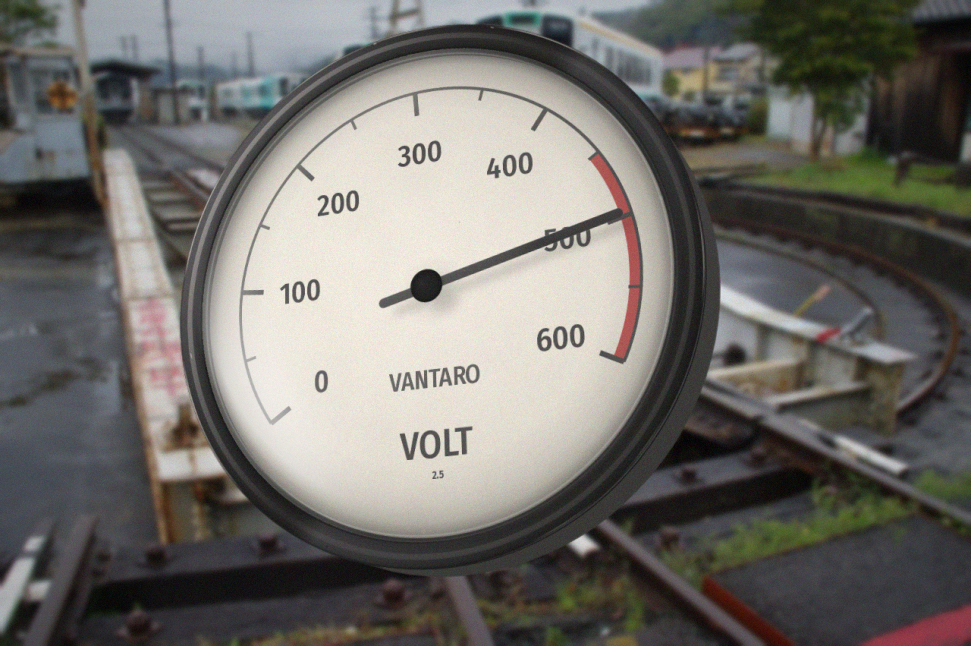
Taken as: 500,V
